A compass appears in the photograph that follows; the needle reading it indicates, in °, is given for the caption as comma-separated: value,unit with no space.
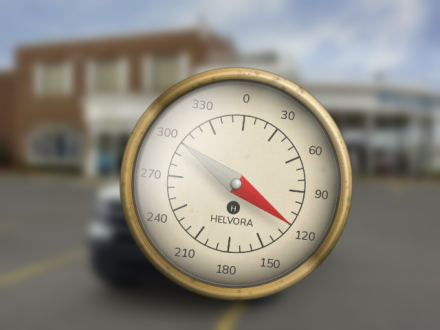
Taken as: 120,°
